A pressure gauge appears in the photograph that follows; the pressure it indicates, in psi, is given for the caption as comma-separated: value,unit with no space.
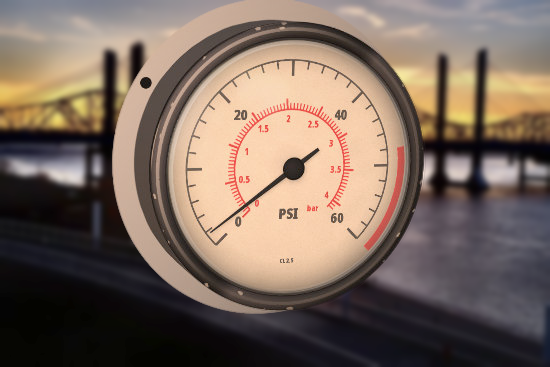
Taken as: 2,psi
